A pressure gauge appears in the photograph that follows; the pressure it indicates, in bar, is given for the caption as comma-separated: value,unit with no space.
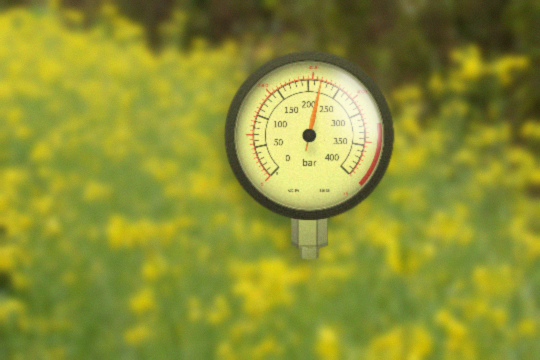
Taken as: 220,bar
